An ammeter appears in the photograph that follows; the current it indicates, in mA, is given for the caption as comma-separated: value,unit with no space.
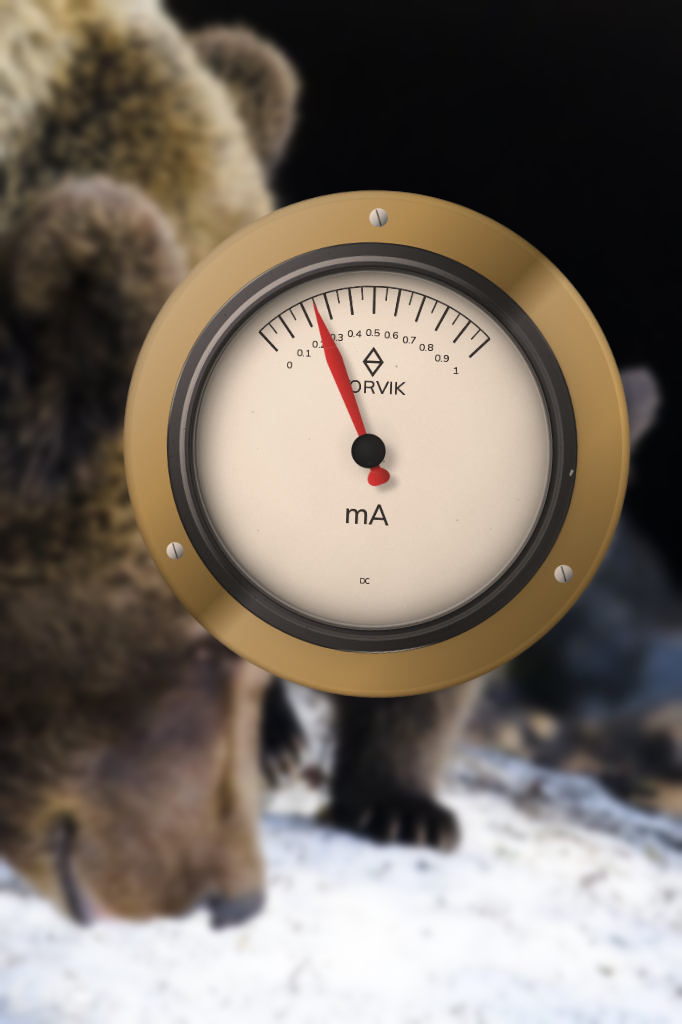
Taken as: 0.25,mA
